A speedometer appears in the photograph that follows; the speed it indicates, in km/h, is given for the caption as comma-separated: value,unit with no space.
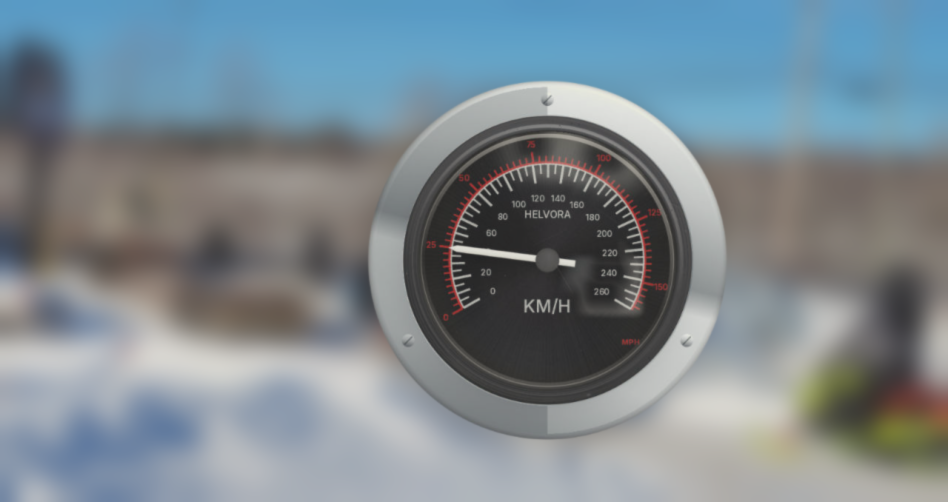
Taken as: 40,km/h
